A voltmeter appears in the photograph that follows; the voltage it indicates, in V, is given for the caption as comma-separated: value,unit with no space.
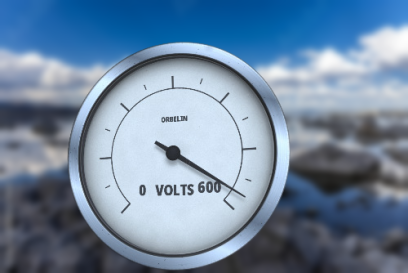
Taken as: 575,V
